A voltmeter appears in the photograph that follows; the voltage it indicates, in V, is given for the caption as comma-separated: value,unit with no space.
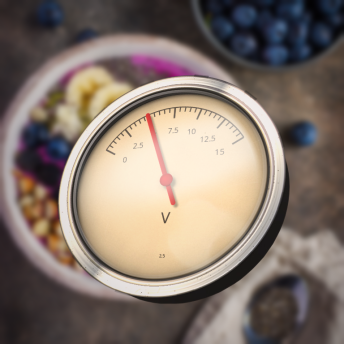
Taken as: 5,V
